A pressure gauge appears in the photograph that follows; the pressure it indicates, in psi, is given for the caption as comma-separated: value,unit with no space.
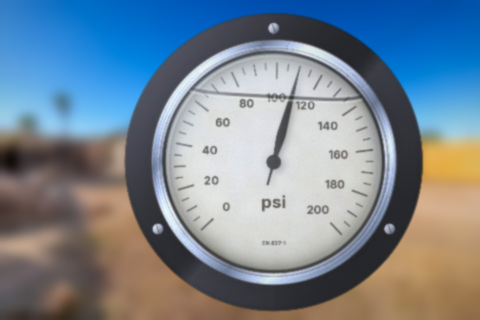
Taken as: 110,psi
